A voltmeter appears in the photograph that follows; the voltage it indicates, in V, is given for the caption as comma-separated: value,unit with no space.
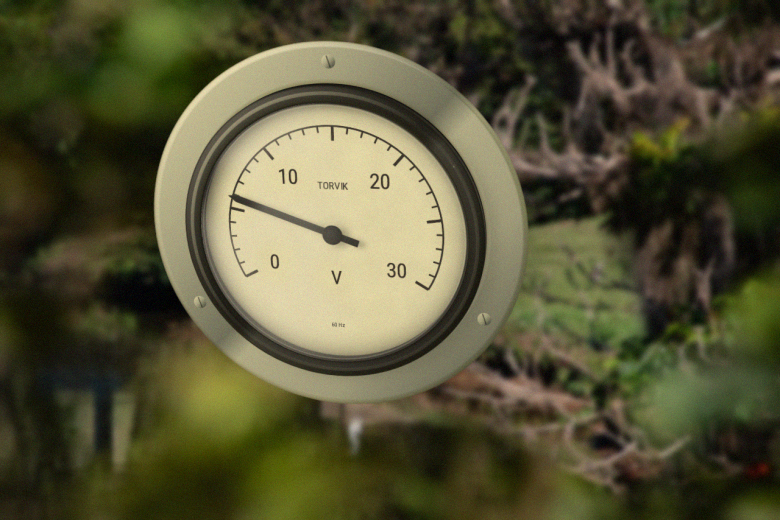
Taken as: 6,V
